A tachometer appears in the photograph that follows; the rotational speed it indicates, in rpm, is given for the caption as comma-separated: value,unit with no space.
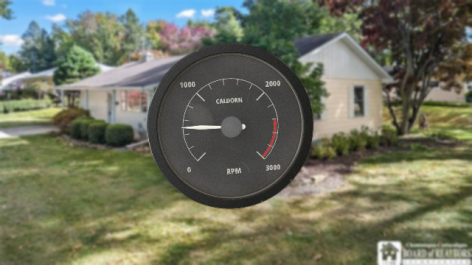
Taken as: 500,rpm
